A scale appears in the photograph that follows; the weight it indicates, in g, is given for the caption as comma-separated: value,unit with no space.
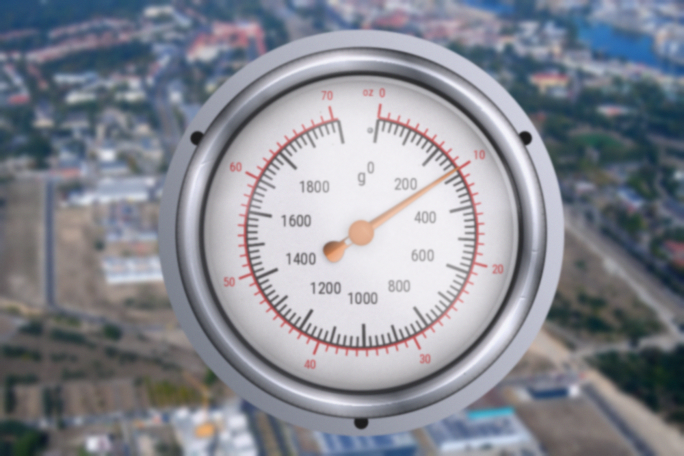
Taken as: 280,g
